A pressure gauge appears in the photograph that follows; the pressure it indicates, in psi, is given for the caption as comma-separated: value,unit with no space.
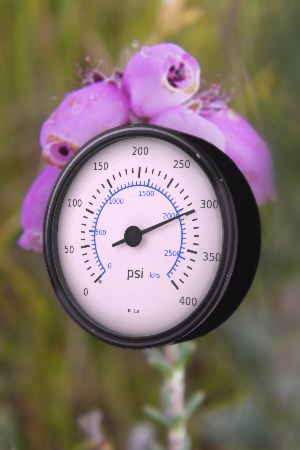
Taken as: 300,psi
